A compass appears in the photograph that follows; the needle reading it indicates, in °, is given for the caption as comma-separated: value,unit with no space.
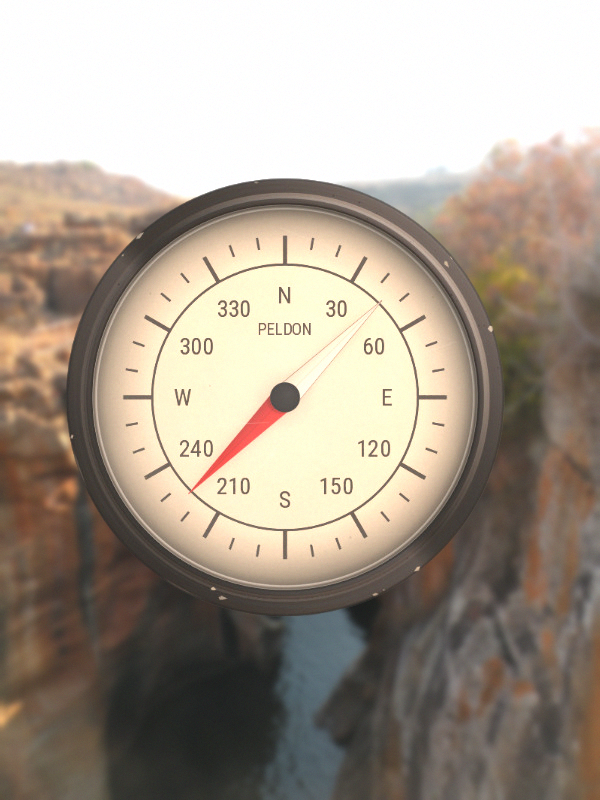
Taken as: 225,°
